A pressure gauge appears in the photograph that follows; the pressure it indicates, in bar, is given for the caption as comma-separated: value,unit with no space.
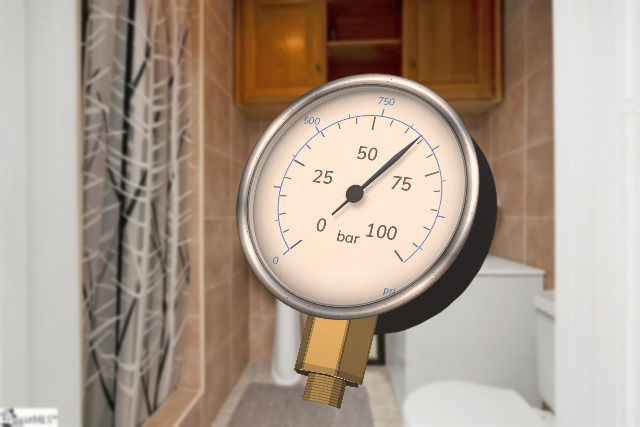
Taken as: 65,bar
